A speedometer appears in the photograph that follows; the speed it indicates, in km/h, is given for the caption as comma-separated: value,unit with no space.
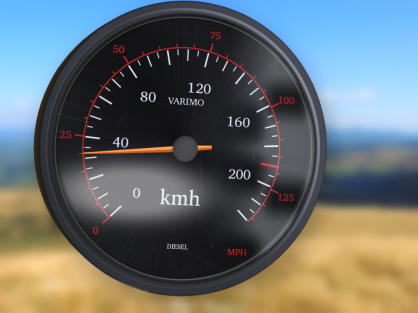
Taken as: 32.5,km/h
